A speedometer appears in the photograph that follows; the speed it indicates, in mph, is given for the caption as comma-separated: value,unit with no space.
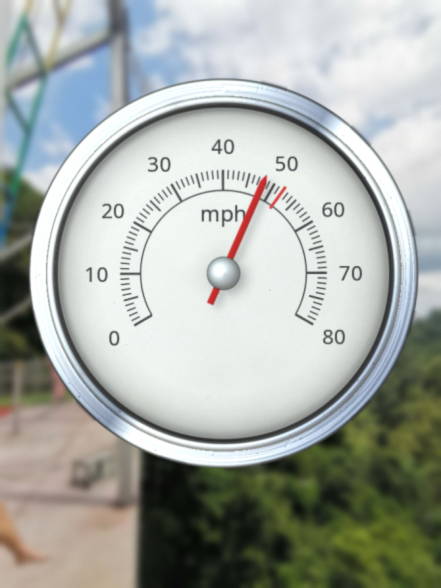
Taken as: 48,mph
